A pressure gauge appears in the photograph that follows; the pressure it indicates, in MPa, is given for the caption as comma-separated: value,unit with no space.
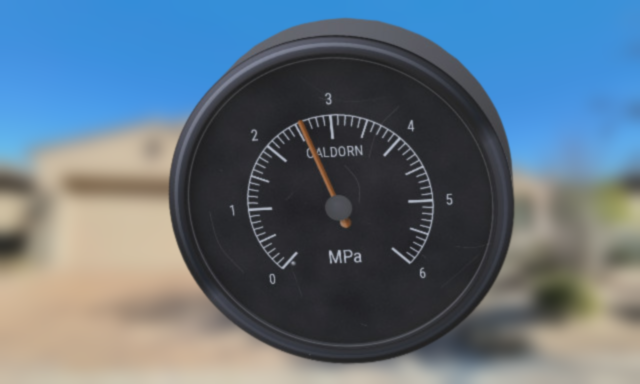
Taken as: 2.6,MPa
